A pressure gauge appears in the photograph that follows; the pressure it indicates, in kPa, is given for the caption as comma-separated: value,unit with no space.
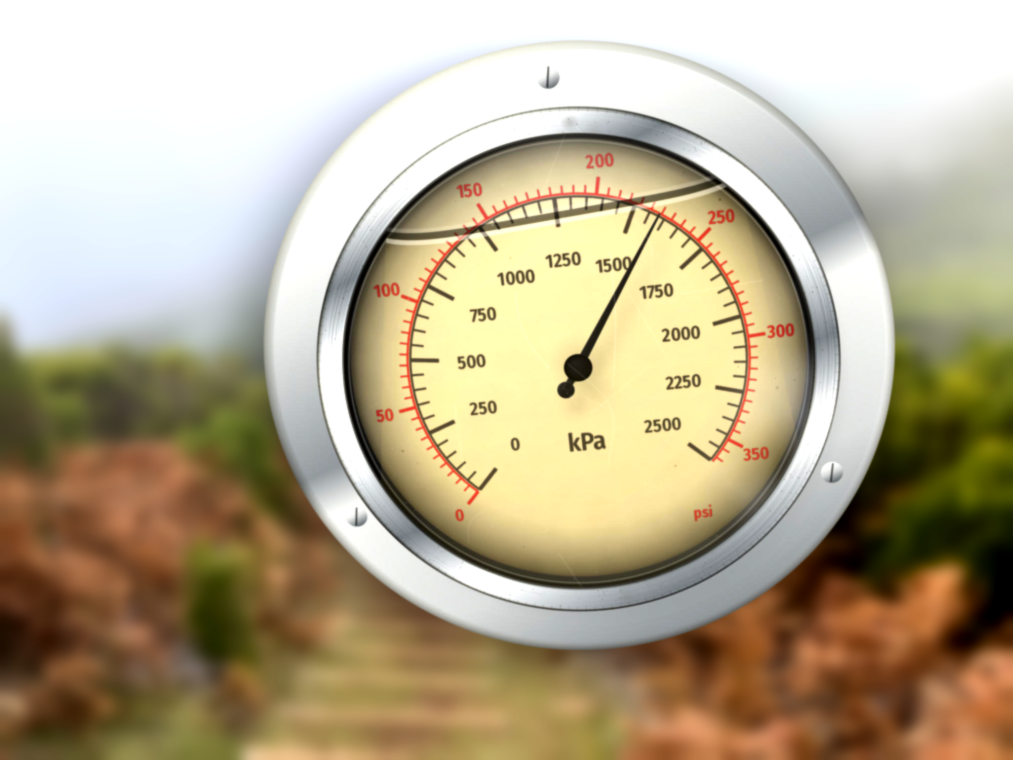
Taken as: 1575,kPa
